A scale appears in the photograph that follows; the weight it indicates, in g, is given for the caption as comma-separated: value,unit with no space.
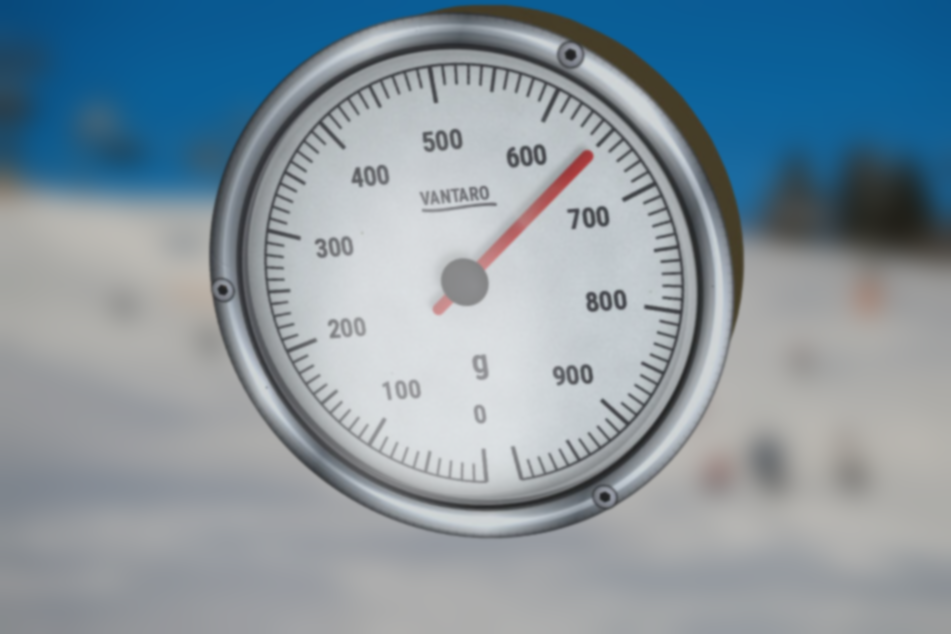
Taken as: 650,g
